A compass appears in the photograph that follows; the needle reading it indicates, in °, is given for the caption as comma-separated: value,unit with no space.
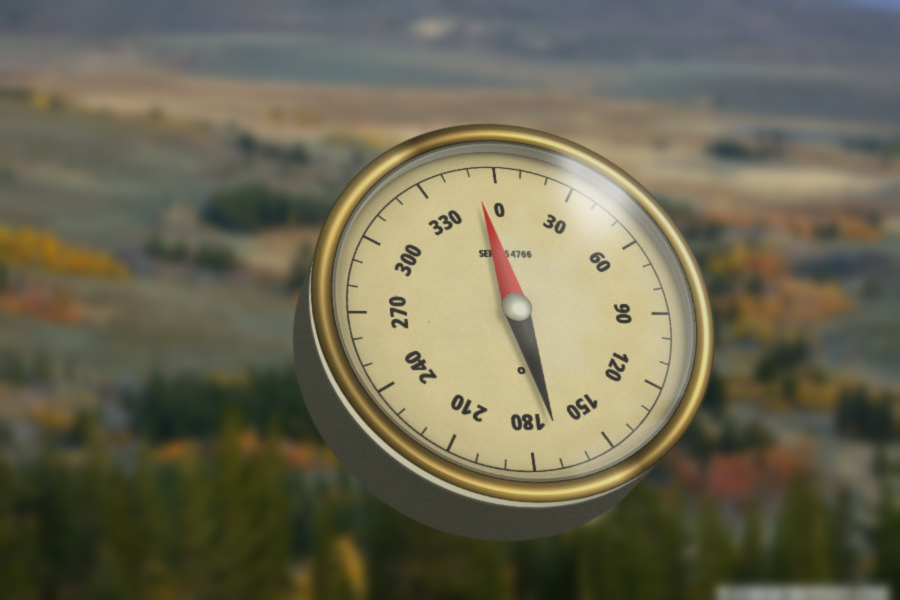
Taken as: 350,°
